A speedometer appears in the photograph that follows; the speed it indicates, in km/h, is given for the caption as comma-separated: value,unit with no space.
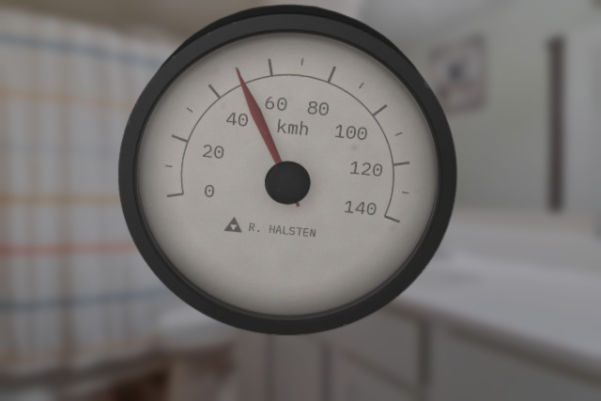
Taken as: 50,km/h
